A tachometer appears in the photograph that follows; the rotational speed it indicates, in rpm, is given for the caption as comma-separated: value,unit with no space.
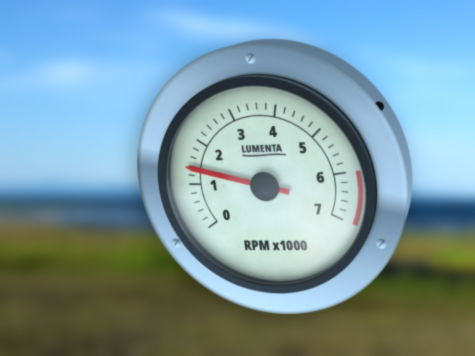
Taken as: 1400,rpm
